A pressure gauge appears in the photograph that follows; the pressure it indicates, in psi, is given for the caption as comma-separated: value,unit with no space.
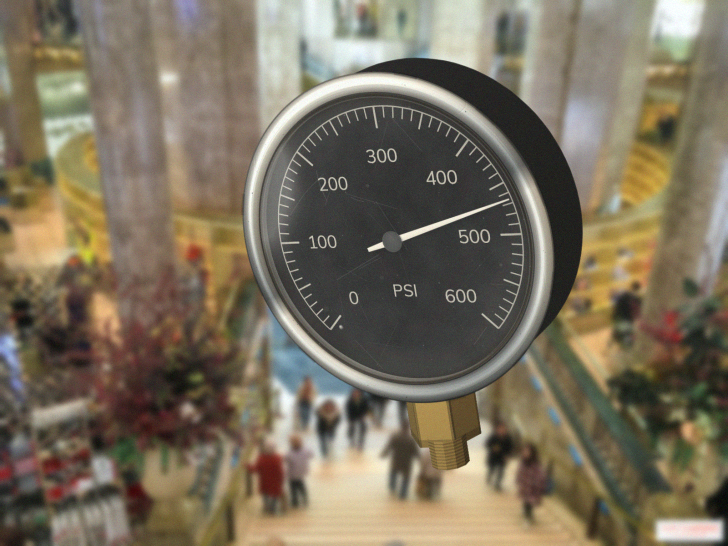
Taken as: 465,psi
